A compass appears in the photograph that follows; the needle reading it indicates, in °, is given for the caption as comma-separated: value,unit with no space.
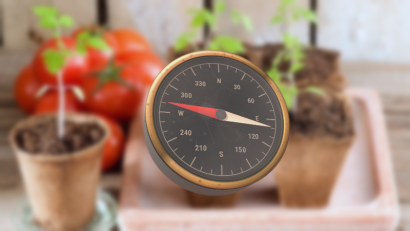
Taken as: 280,°
